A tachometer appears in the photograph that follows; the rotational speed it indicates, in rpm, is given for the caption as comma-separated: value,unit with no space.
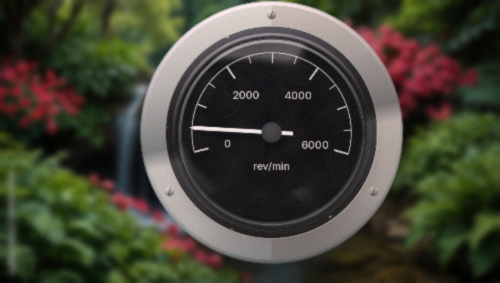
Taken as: 500,rpm
